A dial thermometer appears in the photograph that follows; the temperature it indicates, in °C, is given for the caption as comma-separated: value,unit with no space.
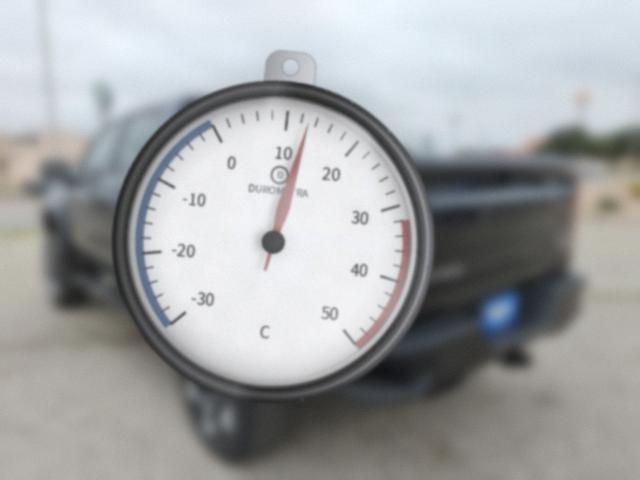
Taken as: 13,°C
